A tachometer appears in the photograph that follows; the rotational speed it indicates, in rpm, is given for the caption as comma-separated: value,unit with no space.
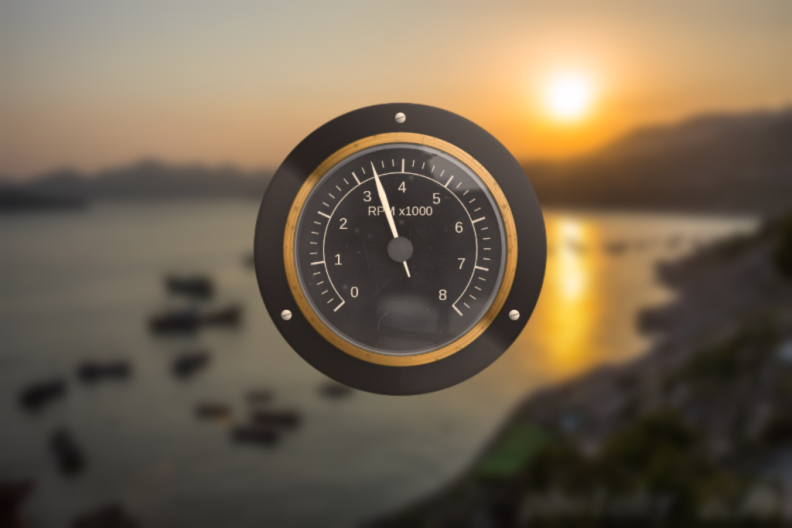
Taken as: 3400,rpm
